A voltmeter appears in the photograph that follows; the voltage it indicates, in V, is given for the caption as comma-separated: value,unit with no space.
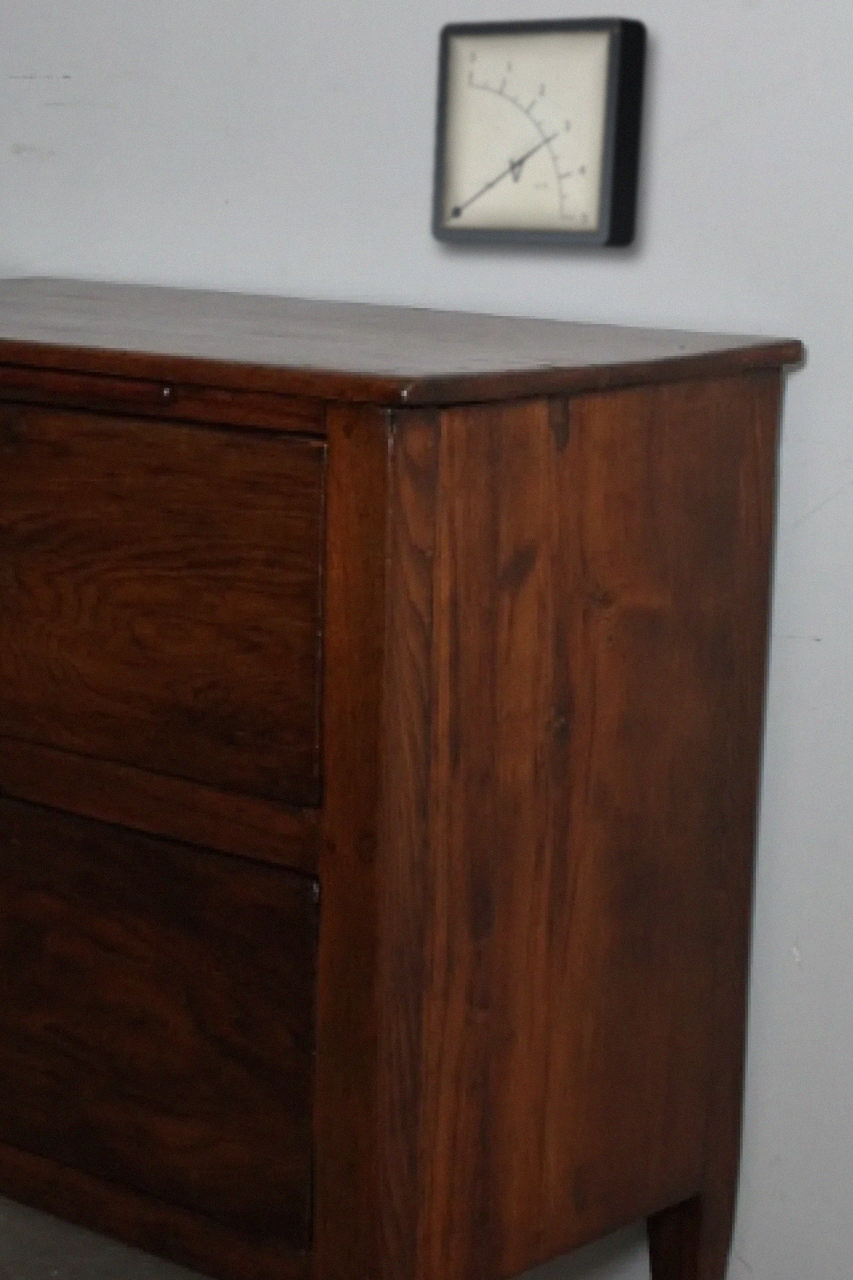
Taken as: 3,V
